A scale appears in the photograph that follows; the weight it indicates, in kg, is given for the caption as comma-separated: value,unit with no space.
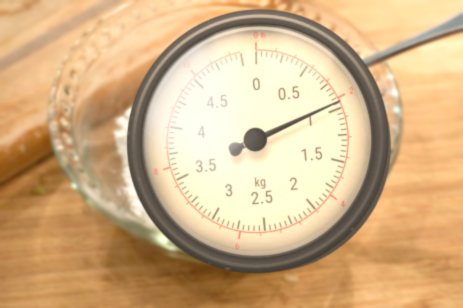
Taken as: 0.95,kg
